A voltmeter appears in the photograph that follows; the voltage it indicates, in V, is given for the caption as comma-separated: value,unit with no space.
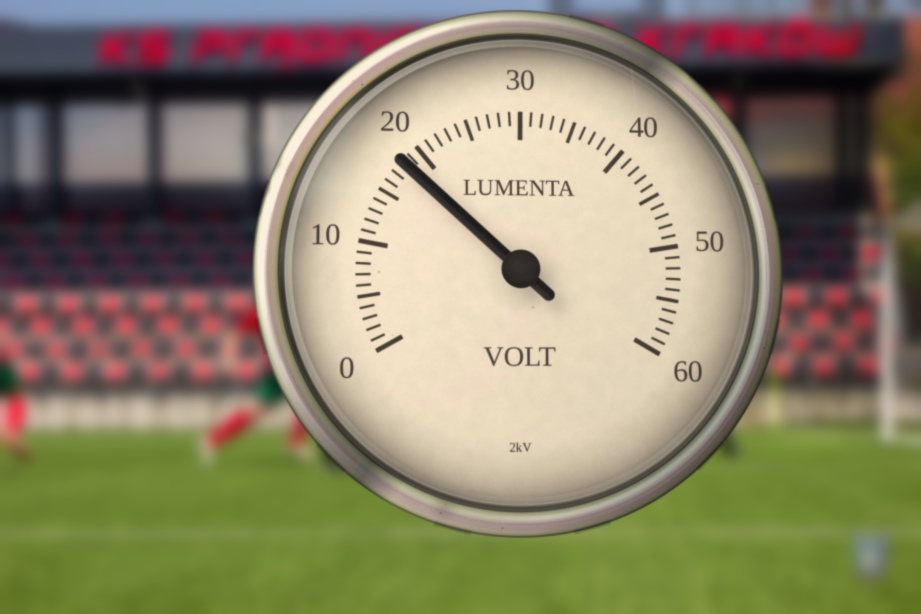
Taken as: 18,V
